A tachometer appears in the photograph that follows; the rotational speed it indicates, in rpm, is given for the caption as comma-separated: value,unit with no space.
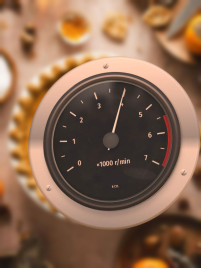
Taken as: 4000,rpm
